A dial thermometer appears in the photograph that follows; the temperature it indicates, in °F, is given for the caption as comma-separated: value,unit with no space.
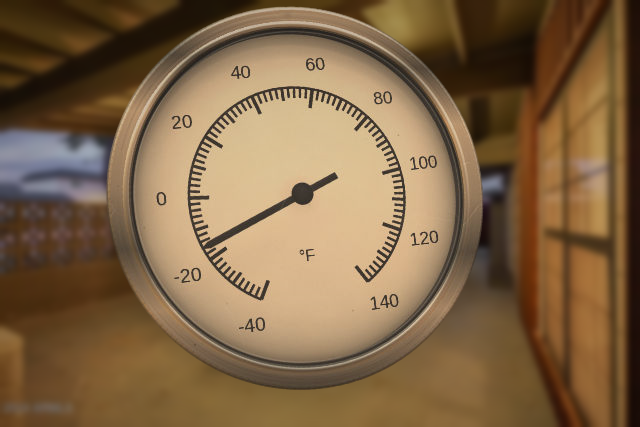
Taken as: -16,°F
